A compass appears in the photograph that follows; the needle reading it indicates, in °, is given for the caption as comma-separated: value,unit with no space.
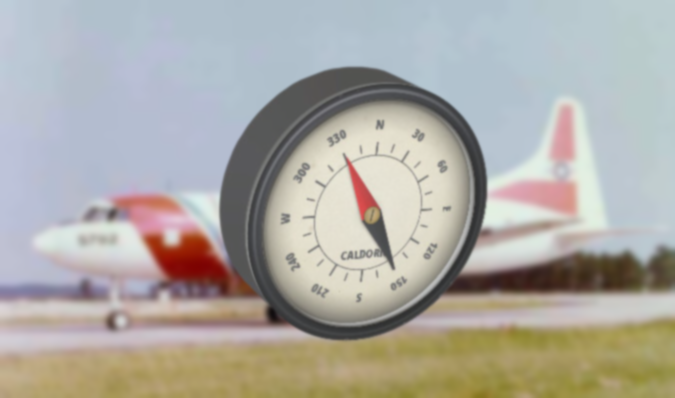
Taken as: 330,°
